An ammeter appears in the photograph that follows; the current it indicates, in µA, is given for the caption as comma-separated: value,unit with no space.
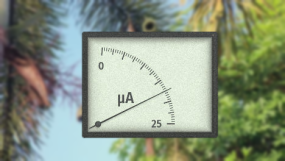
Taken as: 17.5,µA
